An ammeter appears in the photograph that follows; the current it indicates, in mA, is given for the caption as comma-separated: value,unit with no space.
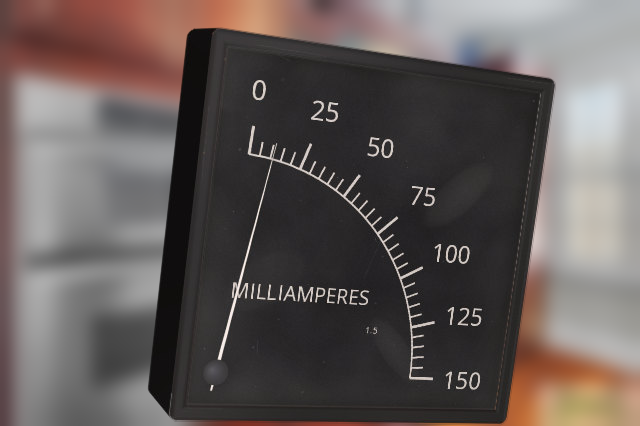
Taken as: 10,mA
